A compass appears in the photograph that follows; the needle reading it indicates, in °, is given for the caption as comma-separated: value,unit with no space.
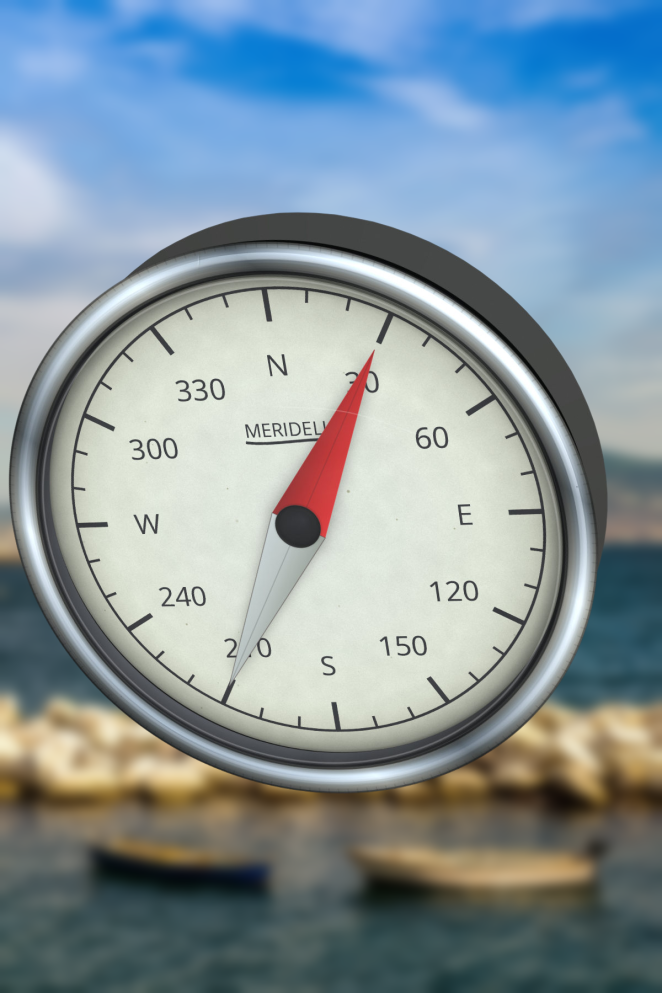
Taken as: 30,°
